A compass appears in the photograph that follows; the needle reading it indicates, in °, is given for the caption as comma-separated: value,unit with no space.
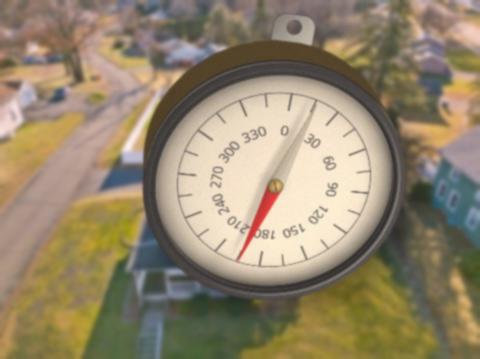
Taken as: 195,°
